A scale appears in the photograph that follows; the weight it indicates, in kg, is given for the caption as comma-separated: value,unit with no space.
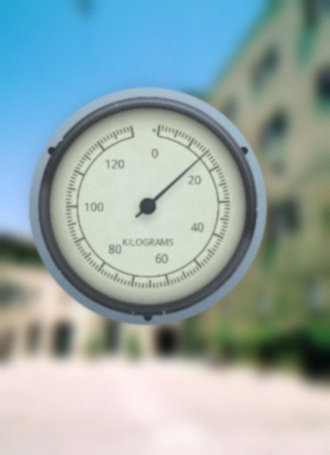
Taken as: 15,kg
